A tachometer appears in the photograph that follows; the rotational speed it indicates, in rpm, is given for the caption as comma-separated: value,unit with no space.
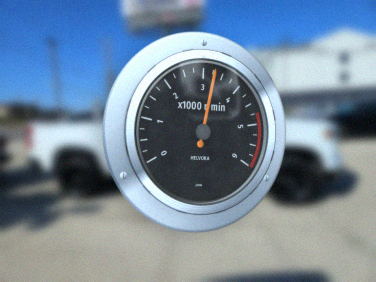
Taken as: 3250,rpm
